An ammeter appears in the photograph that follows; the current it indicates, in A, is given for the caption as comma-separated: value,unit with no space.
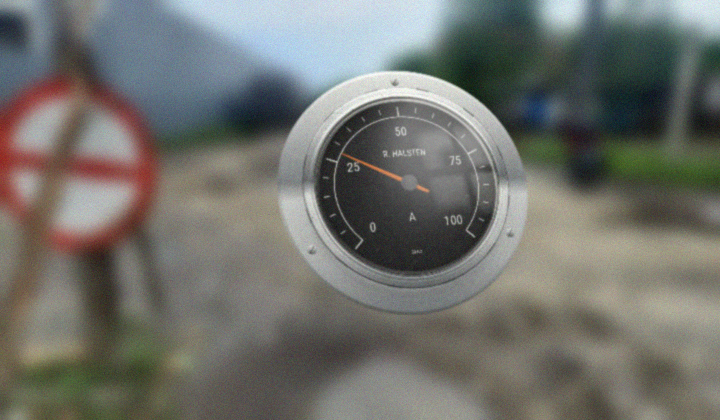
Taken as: 27.5,A
